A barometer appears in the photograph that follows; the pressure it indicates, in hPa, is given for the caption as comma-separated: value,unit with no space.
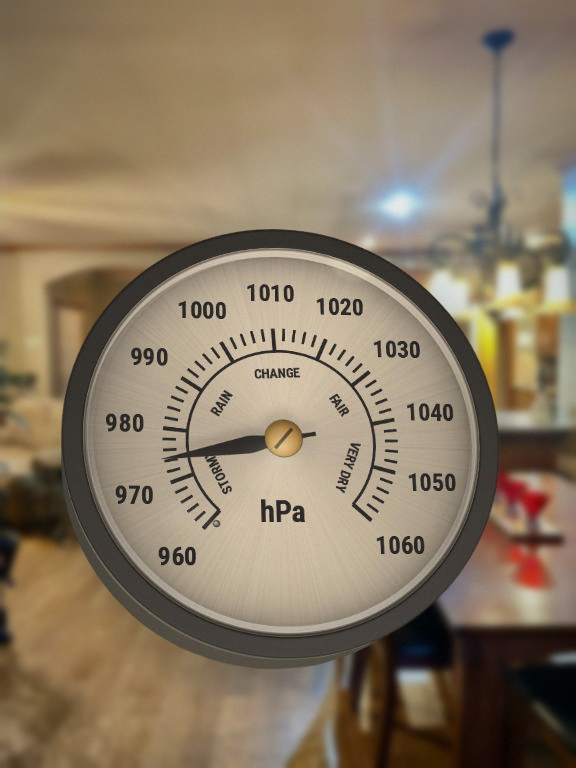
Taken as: 974,hPa
